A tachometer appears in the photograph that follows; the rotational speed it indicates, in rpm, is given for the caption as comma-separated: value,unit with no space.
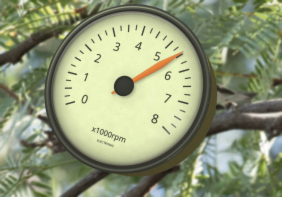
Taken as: 5500,rpm
